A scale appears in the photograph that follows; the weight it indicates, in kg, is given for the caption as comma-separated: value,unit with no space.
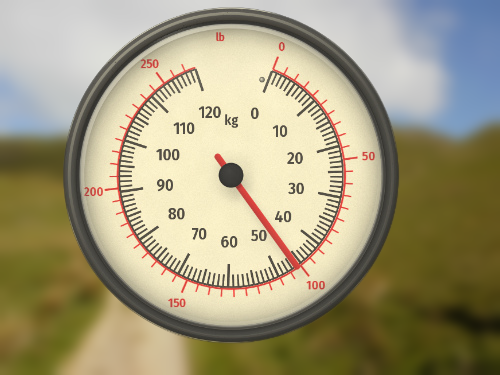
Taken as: 46,kg
